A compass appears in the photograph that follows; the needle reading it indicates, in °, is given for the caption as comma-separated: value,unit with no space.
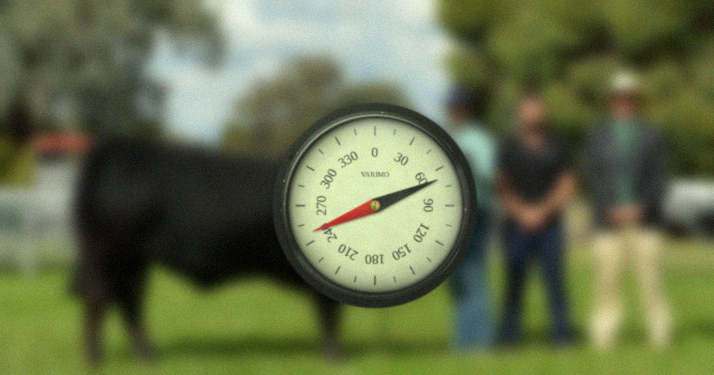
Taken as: 247.5,°
